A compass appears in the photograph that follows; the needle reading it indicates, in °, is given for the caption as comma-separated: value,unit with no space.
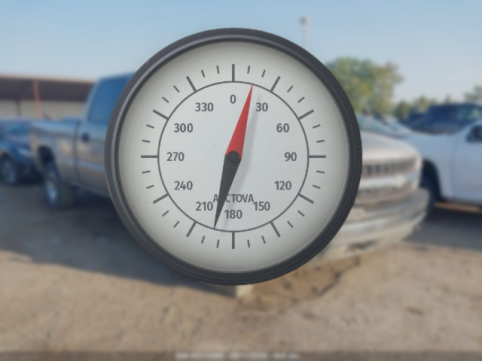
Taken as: 15,°
